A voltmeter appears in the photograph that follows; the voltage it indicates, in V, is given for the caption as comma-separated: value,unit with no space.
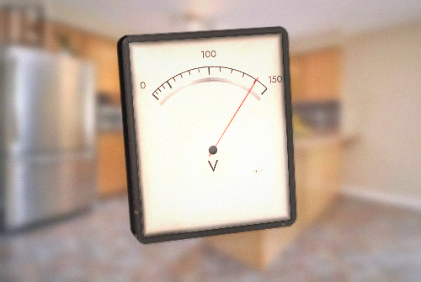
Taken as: 140,V
